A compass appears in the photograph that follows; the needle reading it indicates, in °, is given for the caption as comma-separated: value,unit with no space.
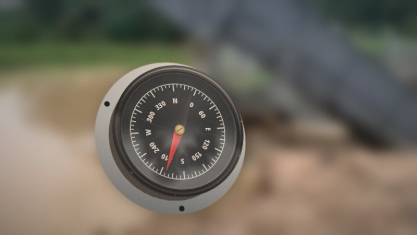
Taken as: 205,°
